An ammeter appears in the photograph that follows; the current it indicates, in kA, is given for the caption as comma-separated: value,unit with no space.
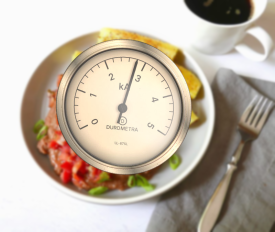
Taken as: 2.8,kA
